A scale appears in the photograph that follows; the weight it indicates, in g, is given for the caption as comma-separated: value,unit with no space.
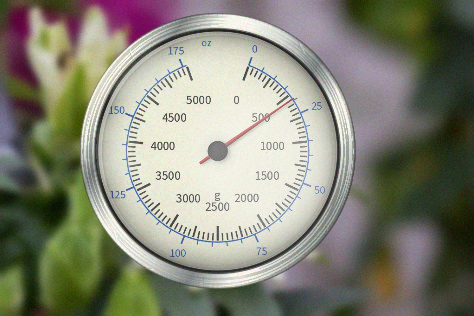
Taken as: 550,g
